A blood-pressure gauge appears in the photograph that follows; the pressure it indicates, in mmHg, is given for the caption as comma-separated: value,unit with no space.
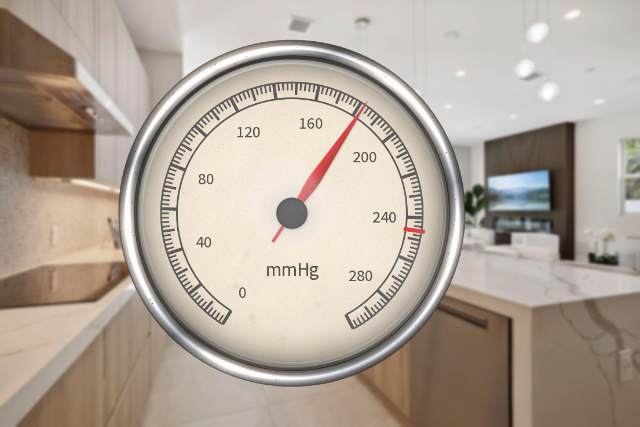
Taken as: 182,mmHg
